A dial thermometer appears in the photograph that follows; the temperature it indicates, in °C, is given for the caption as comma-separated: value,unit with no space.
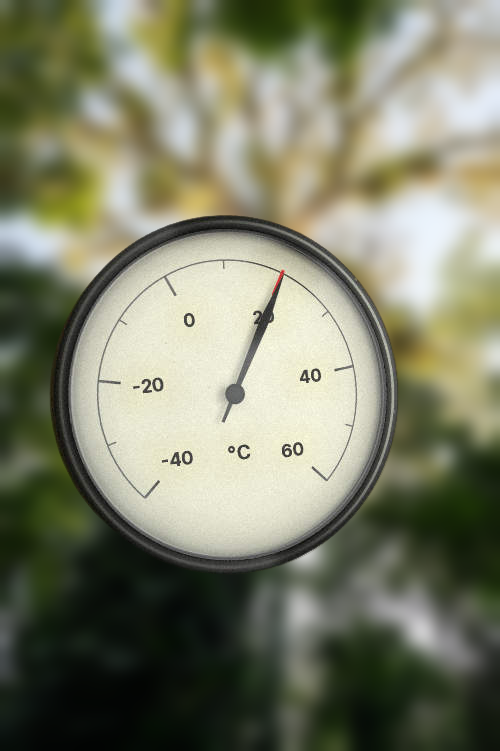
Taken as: 20,°C
